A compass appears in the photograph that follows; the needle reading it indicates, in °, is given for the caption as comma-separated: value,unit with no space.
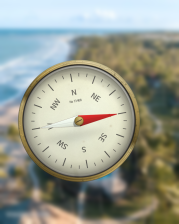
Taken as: 90,°
